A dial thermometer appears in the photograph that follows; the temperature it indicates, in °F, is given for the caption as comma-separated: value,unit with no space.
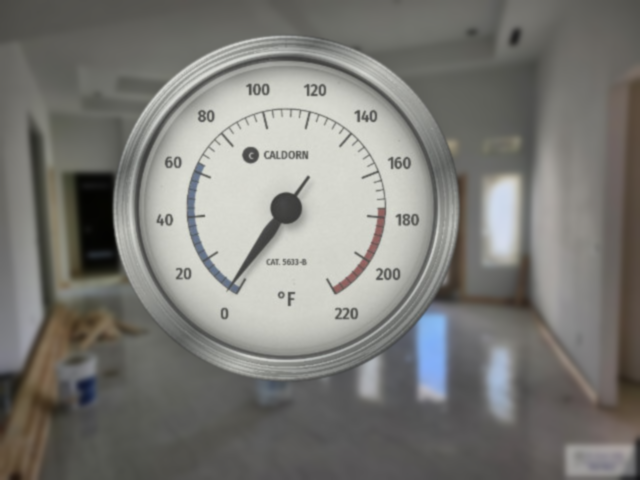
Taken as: 4,°F
